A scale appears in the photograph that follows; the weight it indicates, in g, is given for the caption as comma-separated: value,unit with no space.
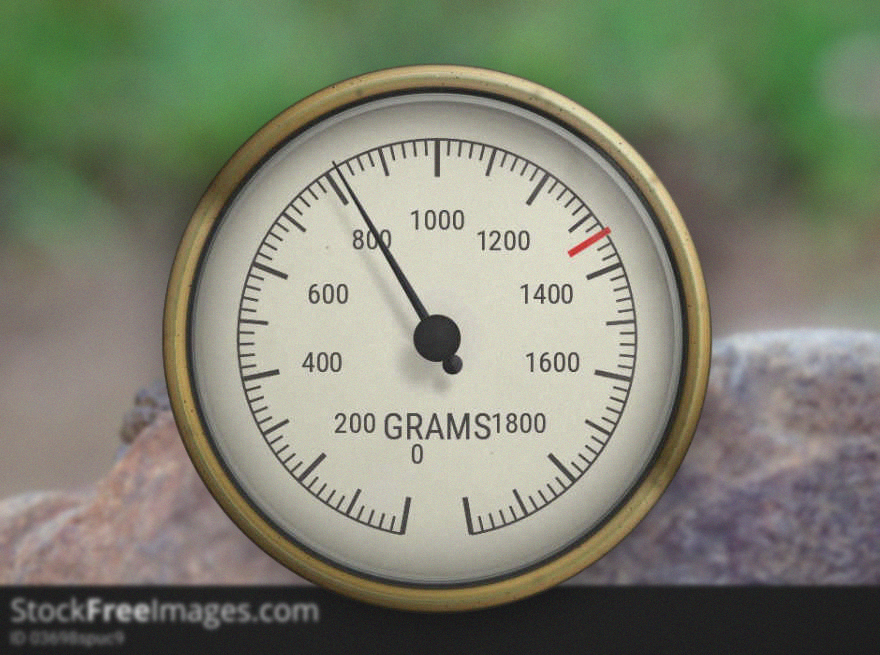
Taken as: 820,g
